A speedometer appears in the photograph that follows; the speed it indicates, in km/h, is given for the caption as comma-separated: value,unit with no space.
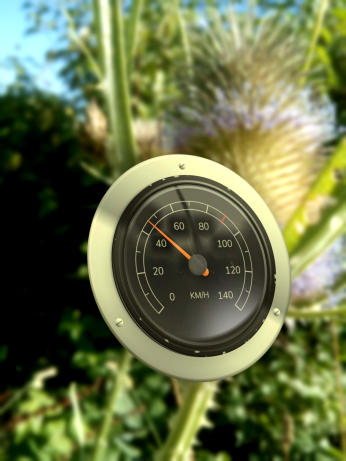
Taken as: 45,km/h
